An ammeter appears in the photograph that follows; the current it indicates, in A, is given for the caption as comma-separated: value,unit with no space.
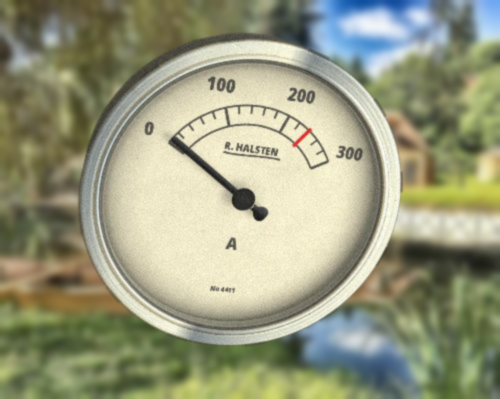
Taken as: 10,A
